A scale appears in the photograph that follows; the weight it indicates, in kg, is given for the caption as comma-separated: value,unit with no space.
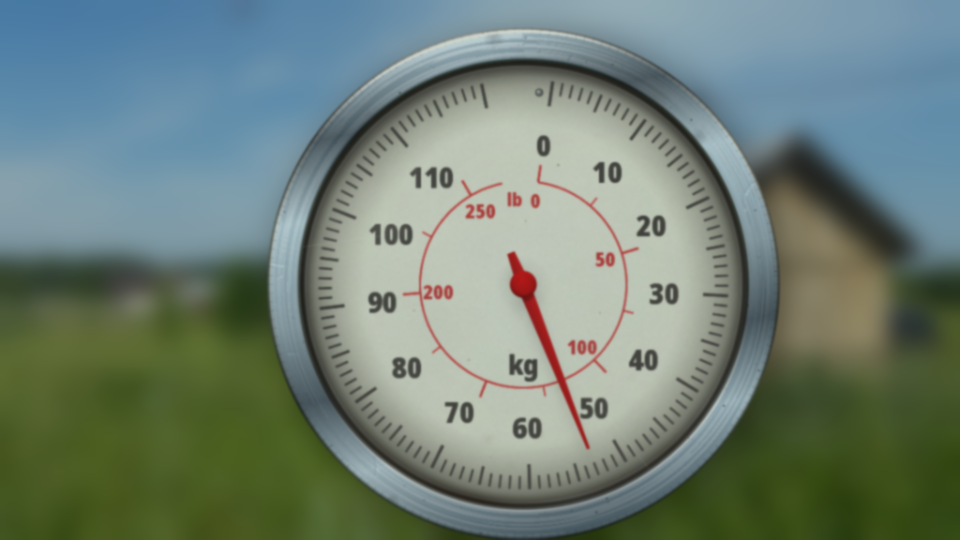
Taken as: 53,kg
